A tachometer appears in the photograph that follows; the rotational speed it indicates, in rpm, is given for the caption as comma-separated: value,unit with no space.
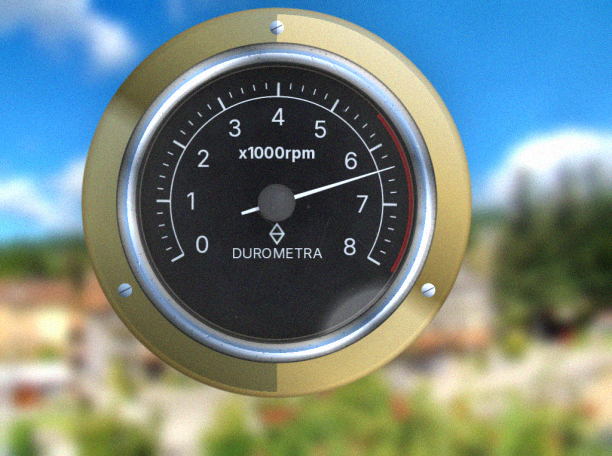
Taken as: 6400,rpm
